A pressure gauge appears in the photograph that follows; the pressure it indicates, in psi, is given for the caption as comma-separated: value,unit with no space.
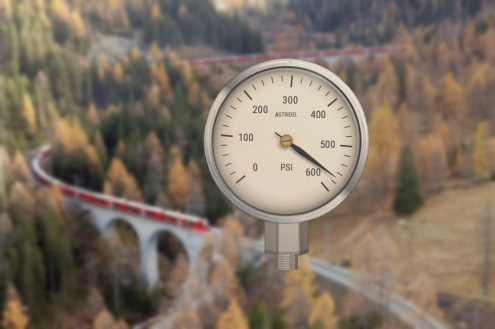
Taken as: 570,psi
